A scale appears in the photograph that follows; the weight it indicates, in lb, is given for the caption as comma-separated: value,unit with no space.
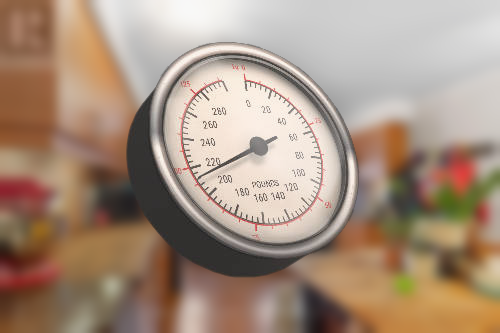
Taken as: 212,lb
